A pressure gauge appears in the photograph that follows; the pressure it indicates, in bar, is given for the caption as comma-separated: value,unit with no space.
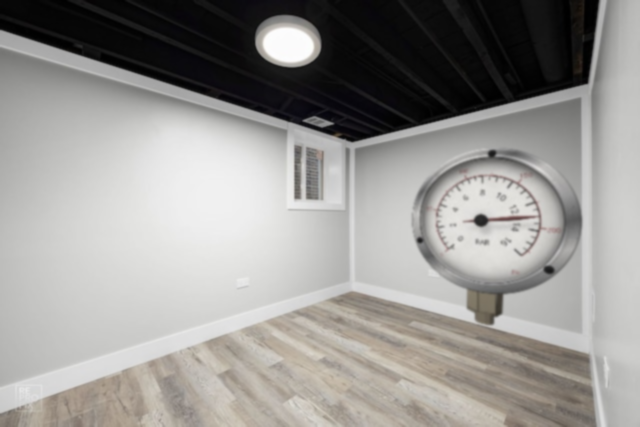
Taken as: 13,bar
